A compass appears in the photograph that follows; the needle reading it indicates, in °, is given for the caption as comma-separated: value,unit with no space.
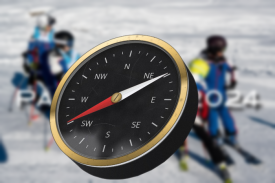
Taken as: 240,°
